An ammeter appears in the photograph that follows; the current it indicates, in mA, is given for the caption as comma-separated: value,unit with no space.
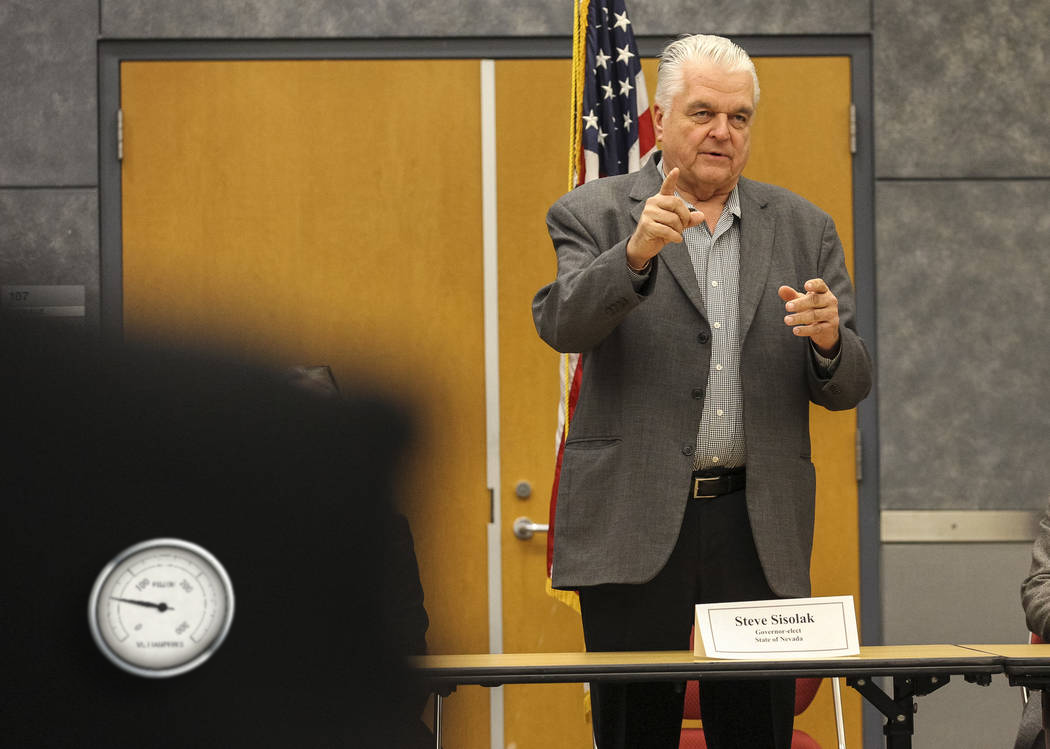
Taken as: 60,mA
